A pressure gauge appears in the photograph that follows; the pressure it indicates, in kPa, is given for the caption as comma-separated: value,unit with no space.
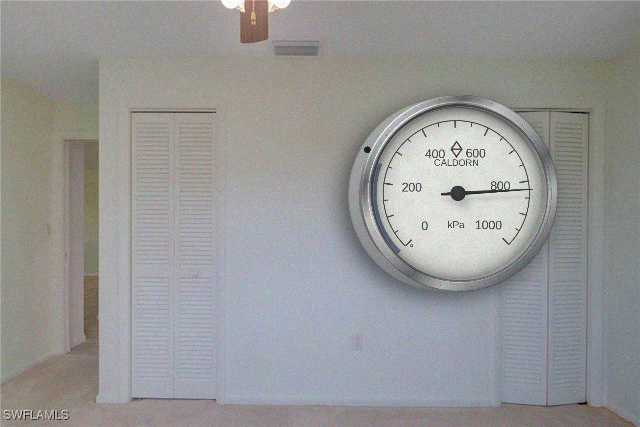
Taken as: 825,kPa
